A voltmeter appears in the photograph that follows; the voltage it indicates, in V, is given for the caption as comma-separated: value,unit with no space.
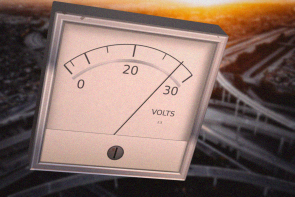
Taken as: 27.5,V
